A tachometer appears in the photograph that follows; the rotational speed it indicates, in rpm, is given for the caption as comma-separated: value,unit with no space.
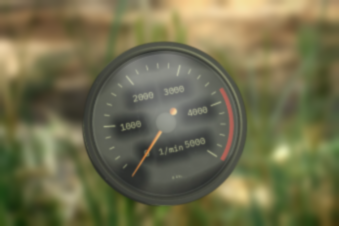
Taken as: 0,rpm
